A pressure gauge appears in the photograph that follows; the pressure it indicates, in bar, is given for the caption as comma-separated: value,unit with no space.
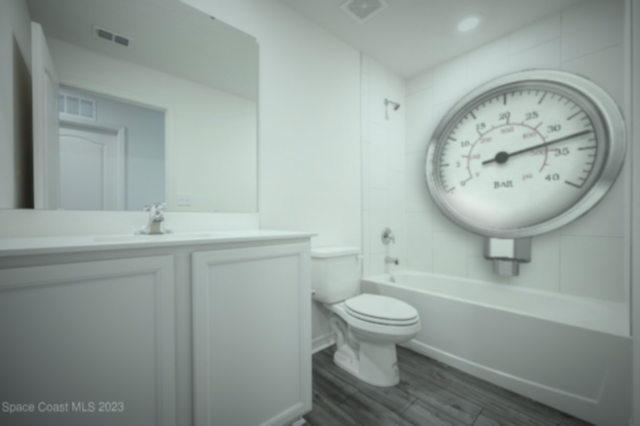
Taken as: 33,bar
